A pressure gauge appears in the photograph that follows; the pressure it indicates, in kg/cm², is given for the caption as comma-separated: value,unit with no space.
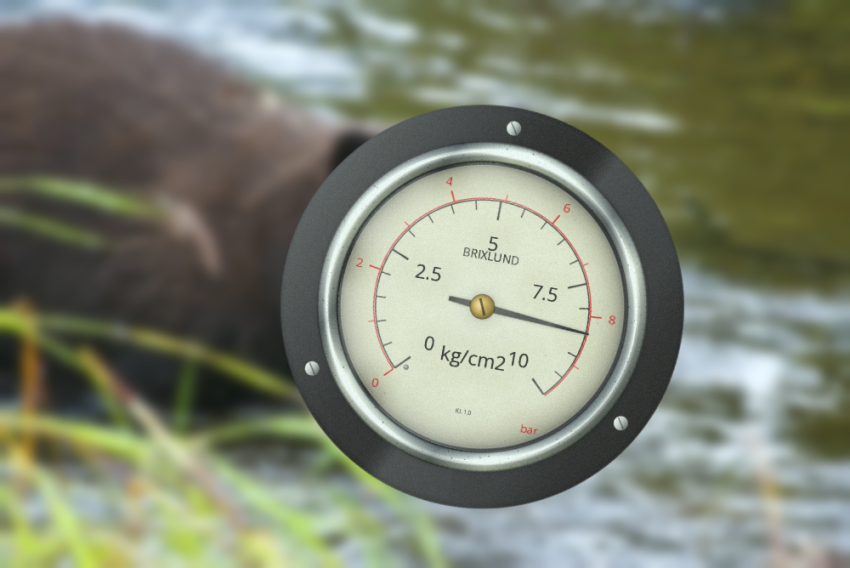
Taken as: 8.5,kg/cm²
